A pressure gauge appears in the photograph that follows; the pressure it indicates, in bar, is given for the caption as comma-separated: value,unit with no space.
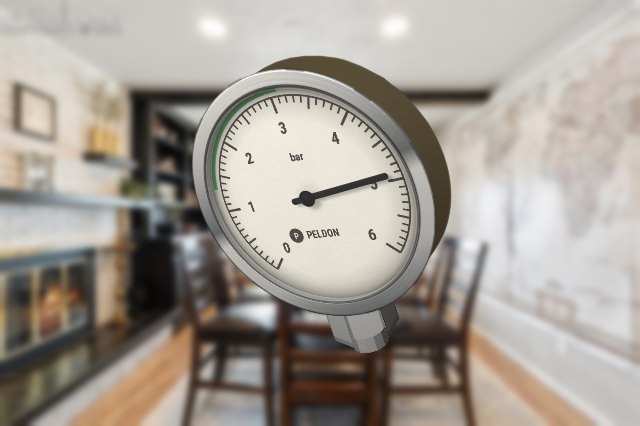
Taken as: 4.9,bar
